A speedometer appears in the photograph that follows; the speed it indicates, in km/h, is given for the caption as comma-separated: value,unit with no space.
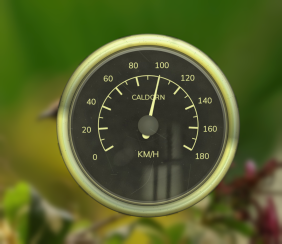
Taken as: 100,km/h
